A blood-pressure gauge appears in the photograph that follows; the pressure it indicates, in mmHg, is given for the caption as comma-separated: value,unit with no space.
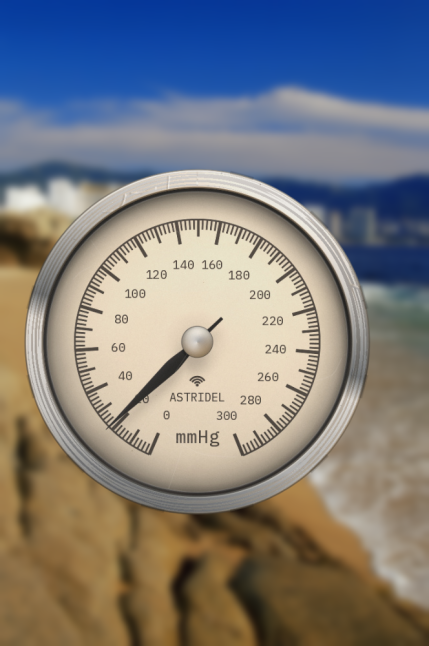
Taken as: 22,mmHg
